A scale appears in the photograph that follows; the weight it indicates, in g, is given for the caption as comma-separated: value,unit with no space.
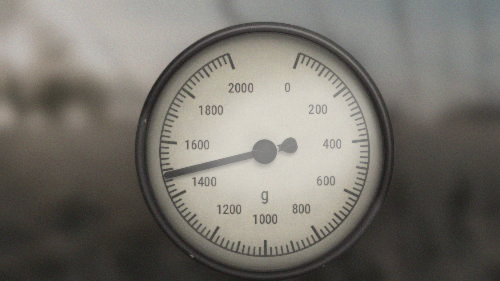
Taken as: 1480,g
